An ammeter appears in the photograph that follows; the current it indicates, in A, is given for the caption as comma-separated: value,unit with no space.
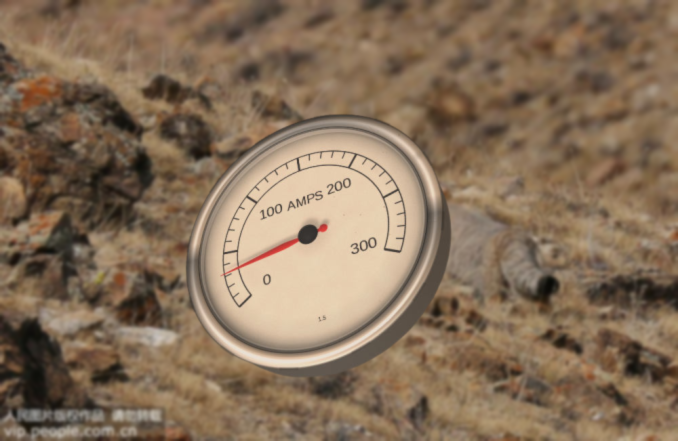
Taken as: 30,A
